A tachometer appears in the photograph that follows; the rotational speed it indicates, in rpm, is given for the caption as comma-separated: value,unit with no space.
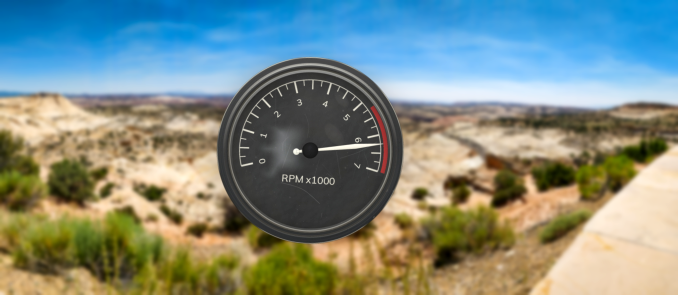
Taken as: 6250,rpm
